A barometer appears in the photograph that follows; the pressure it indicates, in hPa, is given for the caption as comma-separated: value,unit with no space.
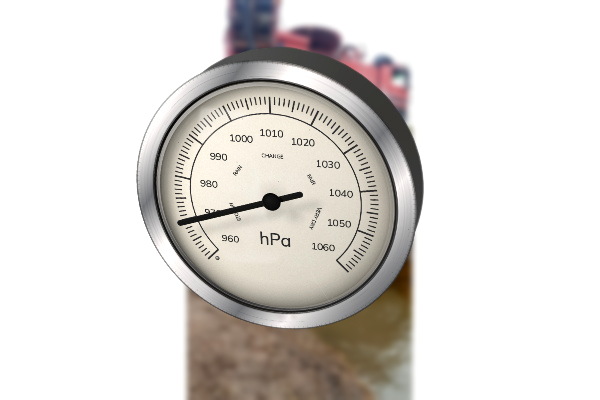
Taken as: 970,hPa
